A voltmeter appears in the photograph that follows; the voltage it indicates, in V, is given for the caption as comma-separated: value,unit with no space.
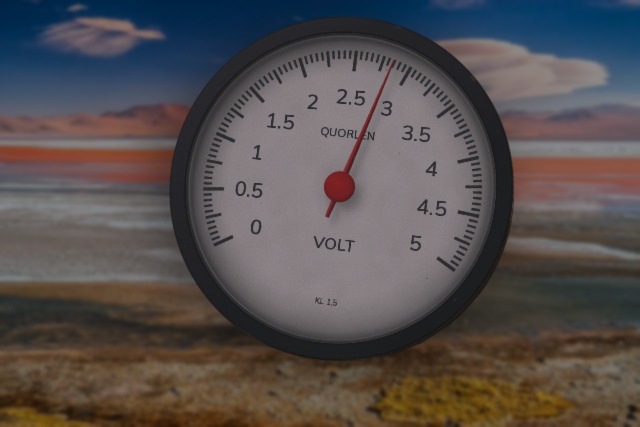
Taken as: 2.85,V
